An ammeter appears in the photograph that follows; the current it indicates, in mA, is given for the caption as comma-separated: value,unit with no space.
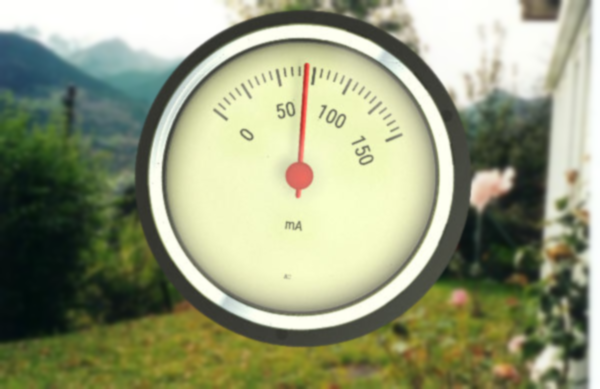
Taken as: 70,mA
